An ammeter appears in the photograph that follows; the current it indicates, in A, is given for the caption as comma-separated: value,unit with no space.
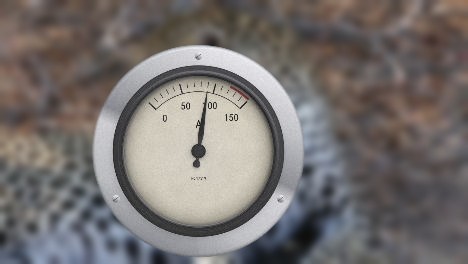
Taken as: 90,A
